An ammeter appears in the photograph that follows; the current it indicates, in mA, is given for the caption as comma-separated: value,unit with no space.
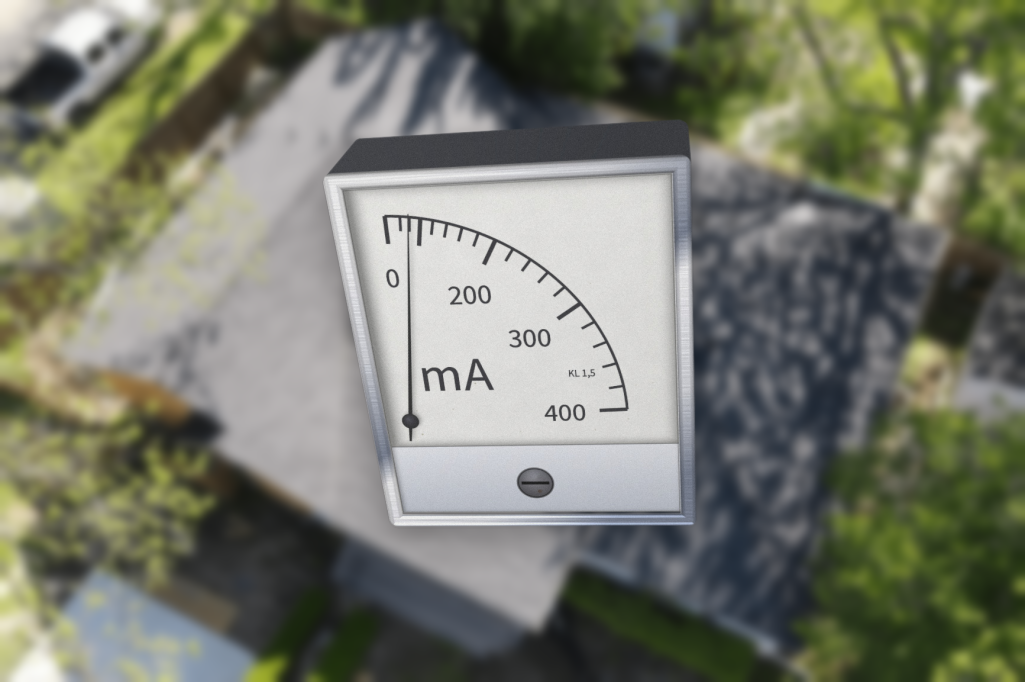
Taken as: 80,mA
